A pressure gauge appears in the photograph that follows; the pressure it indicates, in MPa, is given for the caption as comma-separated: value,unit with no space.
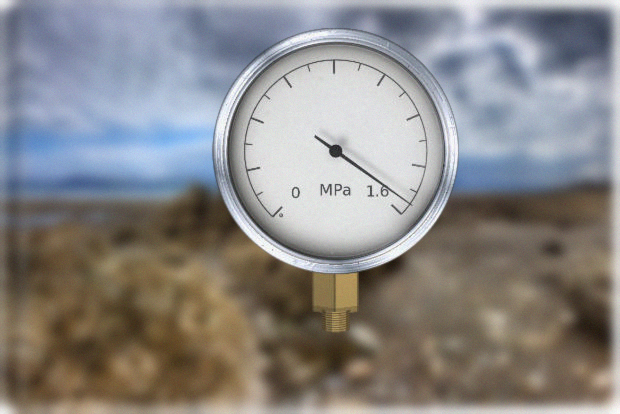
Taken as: 1.55,MPa
